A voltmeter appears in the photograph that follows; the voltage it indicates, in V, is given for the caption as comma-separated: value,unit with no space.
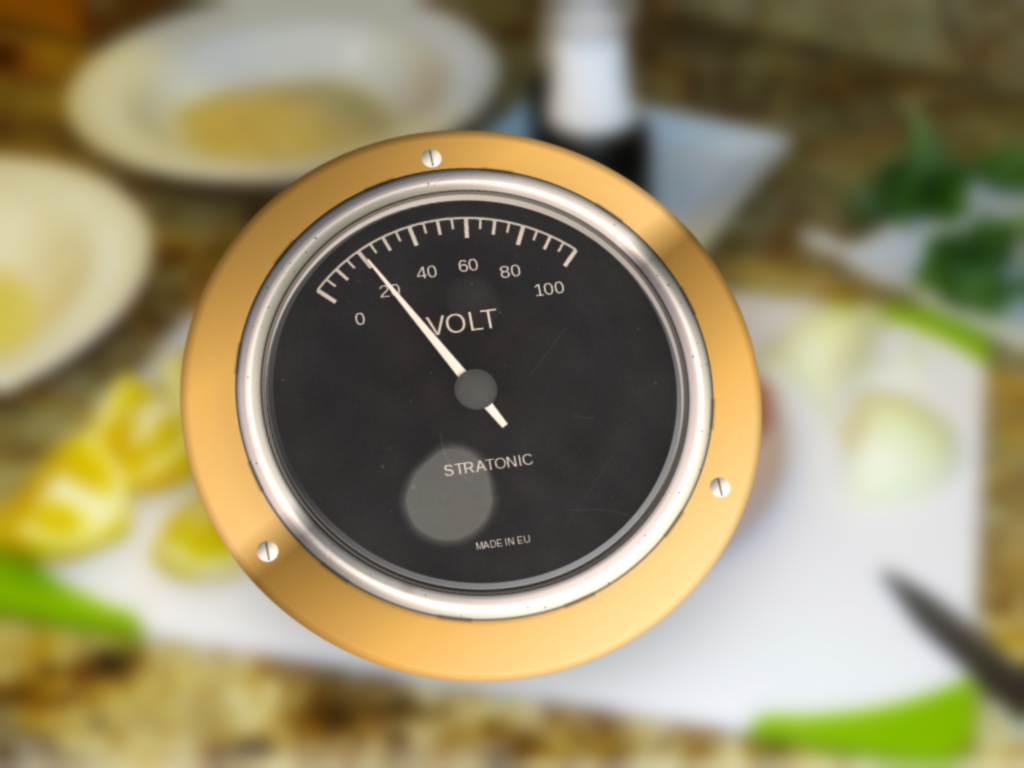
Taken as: 20,V
